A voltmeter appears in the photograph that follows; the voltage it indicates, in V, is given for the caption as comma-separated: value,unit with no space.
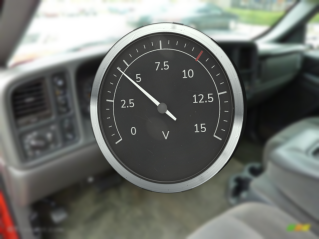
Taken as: 4.5,V
